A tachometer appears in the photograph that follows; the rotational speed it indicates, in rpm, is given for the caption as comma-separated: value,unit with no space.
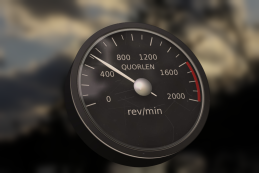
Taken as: 500,rpm
